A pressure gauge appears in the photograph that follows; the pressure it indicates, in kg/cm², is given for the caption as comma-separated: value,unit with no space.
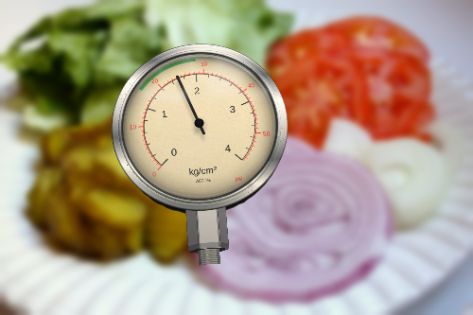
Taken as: 1.7,kg/cm²
